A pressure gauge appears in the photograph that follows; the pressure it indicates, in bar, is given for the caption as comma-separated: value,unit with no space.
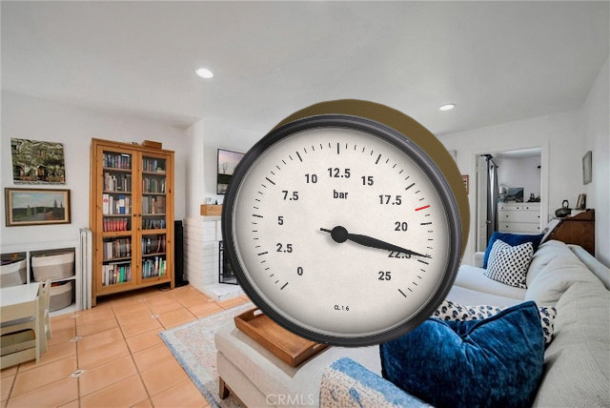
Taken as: 22,bar
